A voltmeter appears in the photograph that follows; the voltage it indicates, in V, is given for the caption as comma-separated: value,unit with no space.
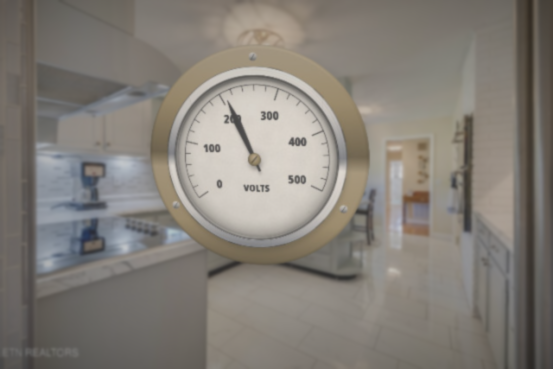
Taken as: 210,V
